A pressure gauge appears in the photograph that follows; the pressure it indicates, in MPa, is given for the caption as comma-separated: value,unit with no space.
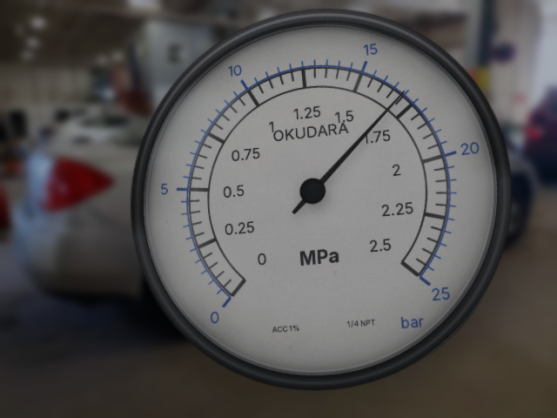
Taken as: 1.7,MPa
